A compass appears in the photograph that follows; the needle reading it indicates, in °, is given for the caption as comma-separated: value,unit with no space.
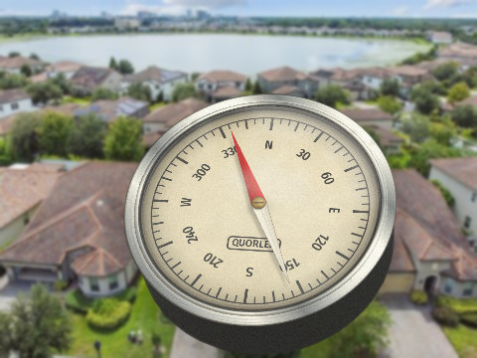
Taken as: 335,°
